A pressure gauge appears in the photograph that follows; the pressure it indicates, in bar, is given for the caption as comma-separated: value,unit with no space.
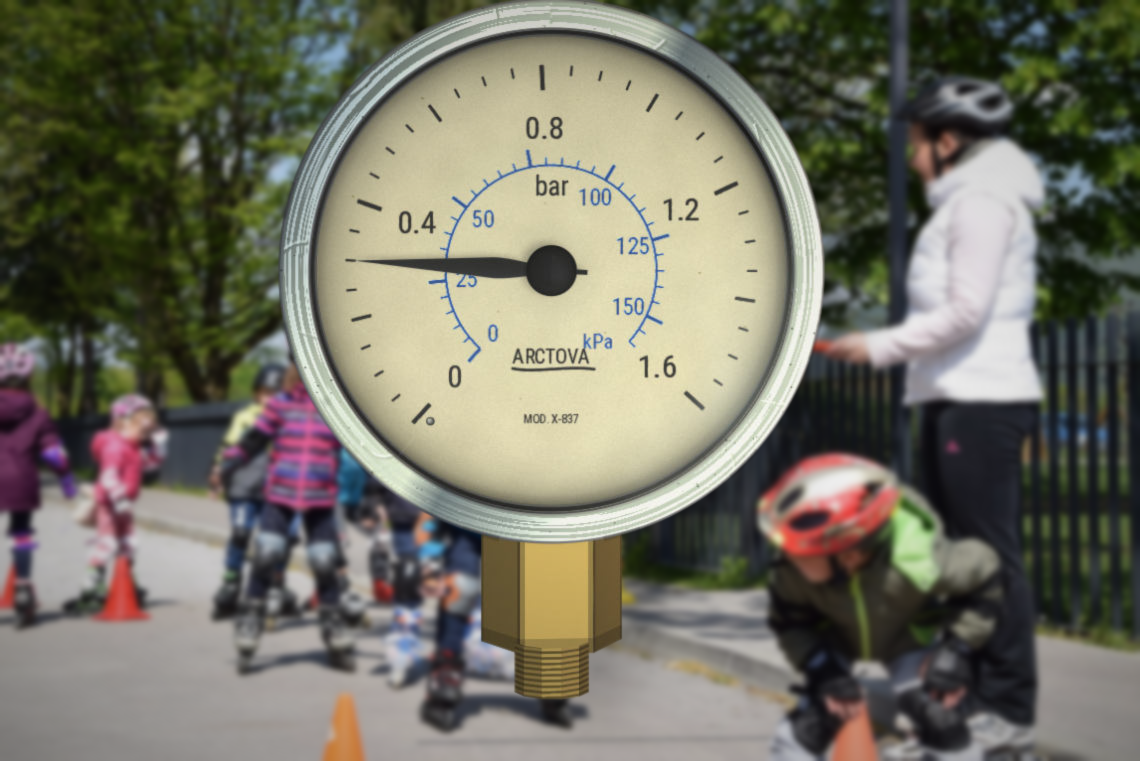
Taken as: 0.3,bar
